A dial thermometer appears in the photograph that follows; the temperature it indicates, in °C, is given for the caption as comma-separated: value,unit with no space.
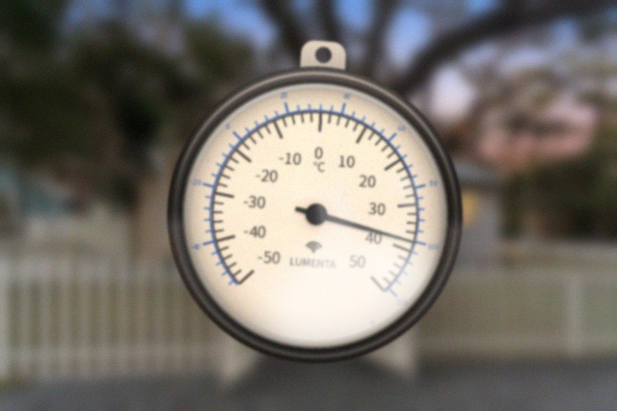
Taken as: 38,°C
